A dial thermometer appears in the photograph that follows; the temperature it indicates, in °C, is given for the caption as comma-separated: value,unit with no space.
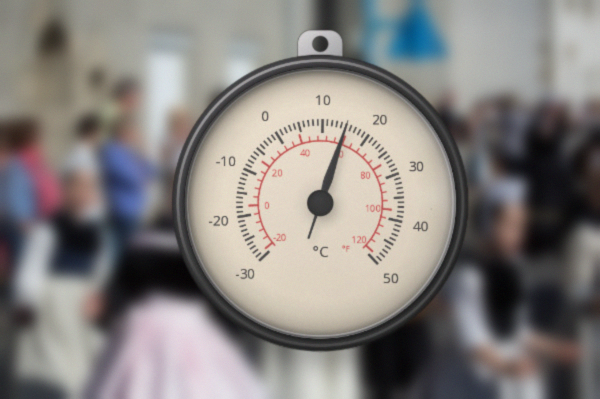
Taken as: 15,°C
